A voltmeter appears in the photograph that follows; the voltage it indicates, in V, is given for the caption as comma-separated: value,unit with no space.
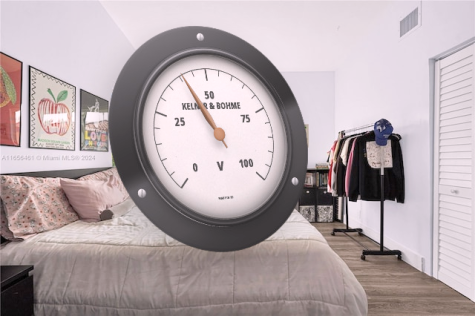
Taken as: 40,V
